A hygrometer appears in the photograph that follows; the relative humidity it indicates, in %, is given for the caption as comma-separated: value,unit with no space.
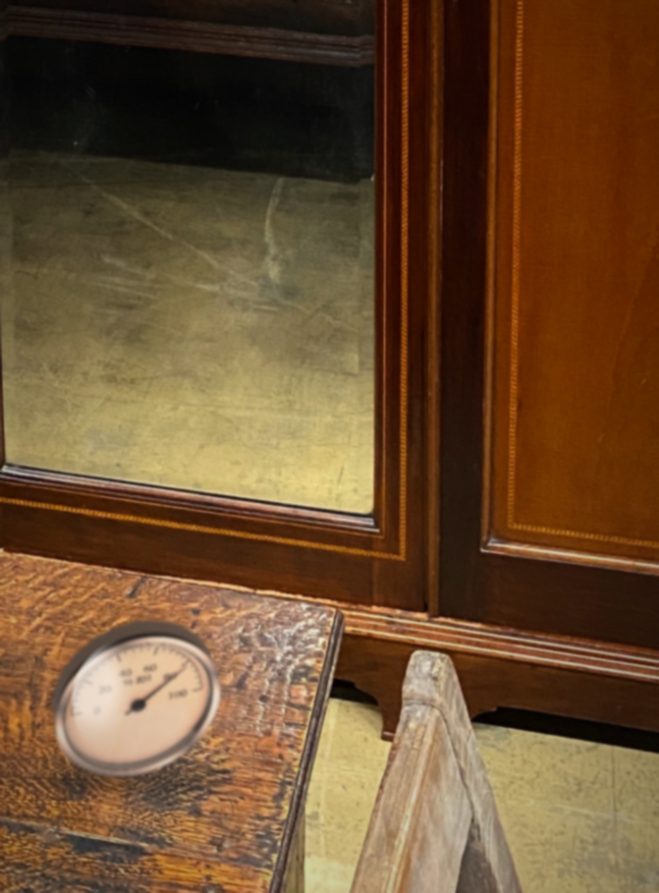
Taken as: 80,%
